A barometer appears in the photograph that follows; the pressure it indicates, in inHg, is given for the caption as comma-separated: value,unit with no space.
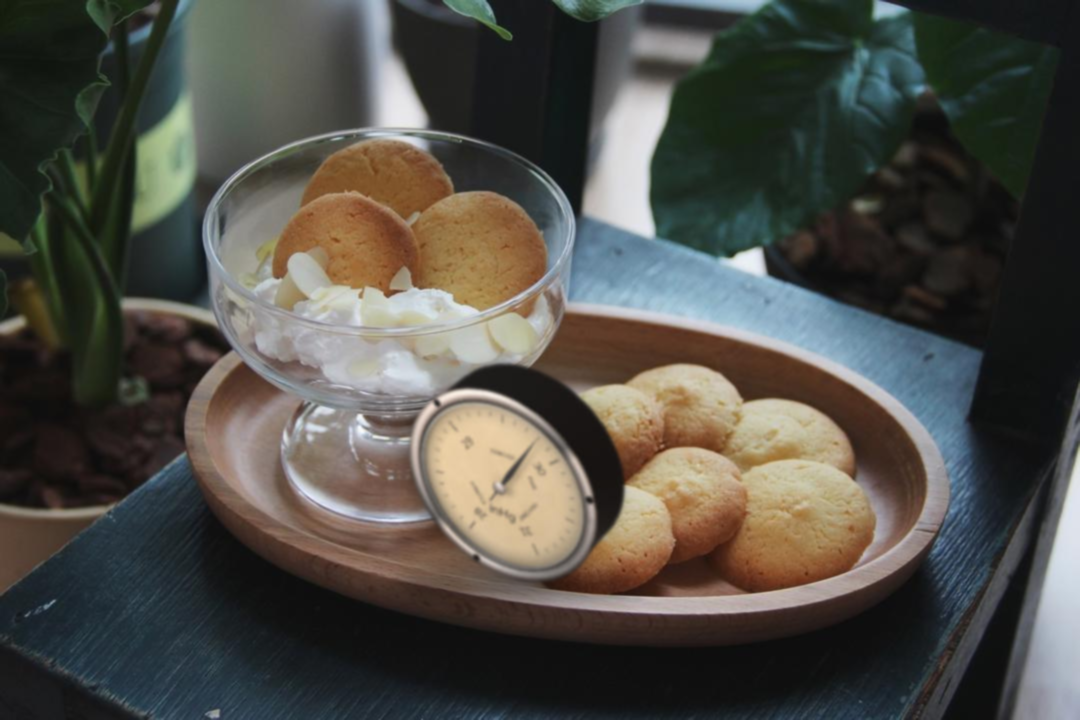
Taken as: 29.8,inHg
